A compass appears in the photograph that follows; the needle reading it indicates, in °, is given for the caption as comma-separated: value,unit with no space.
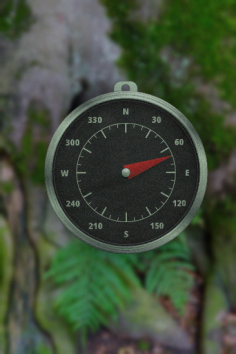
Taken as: 70,°
